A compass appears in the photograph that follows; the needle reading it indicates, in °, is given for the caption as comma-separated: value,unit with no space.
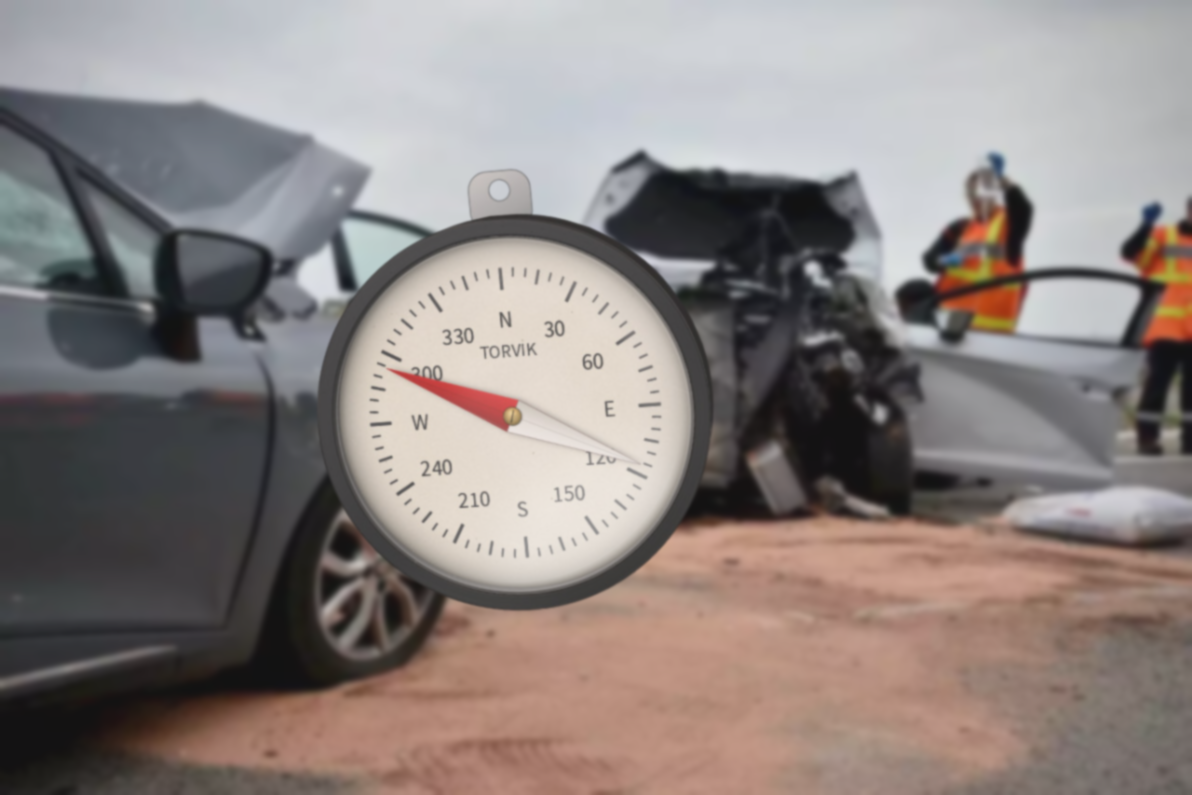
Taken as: 295,°
